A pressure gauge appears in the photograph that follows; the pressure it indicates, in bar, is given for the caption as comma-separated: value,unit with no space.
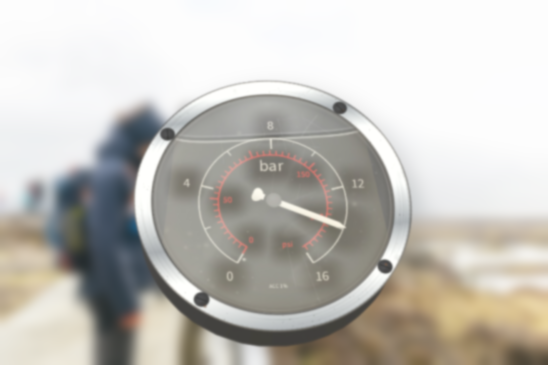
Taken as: 14,bar
